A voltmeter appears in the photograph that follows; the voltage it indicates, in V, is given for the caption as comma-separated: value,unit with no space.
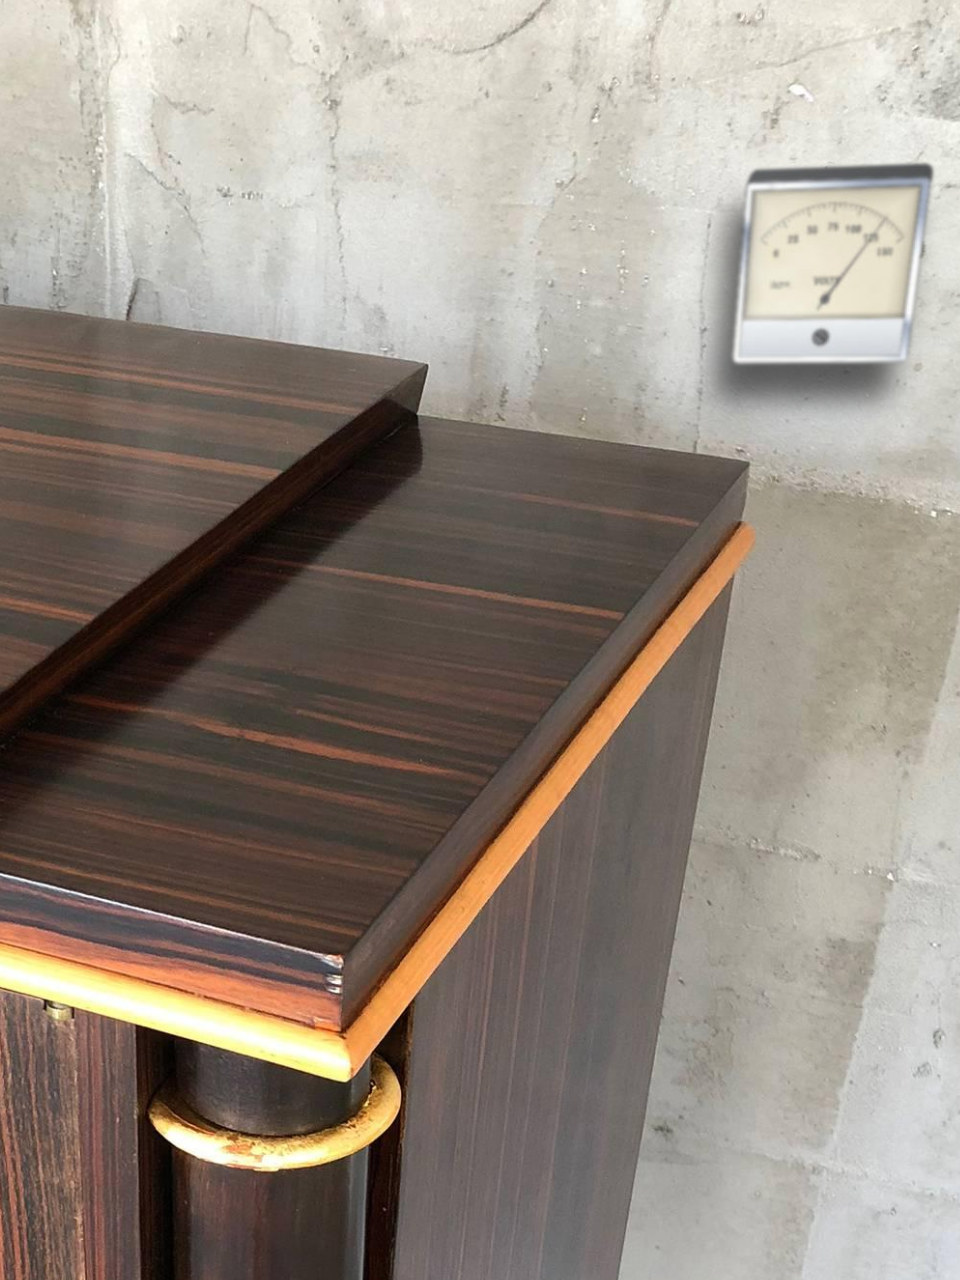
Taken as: 125,V
